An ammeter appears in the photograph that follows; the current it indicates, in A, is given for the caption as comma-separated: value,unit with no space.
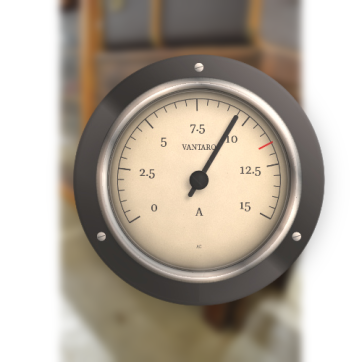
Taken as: 9.5,A
